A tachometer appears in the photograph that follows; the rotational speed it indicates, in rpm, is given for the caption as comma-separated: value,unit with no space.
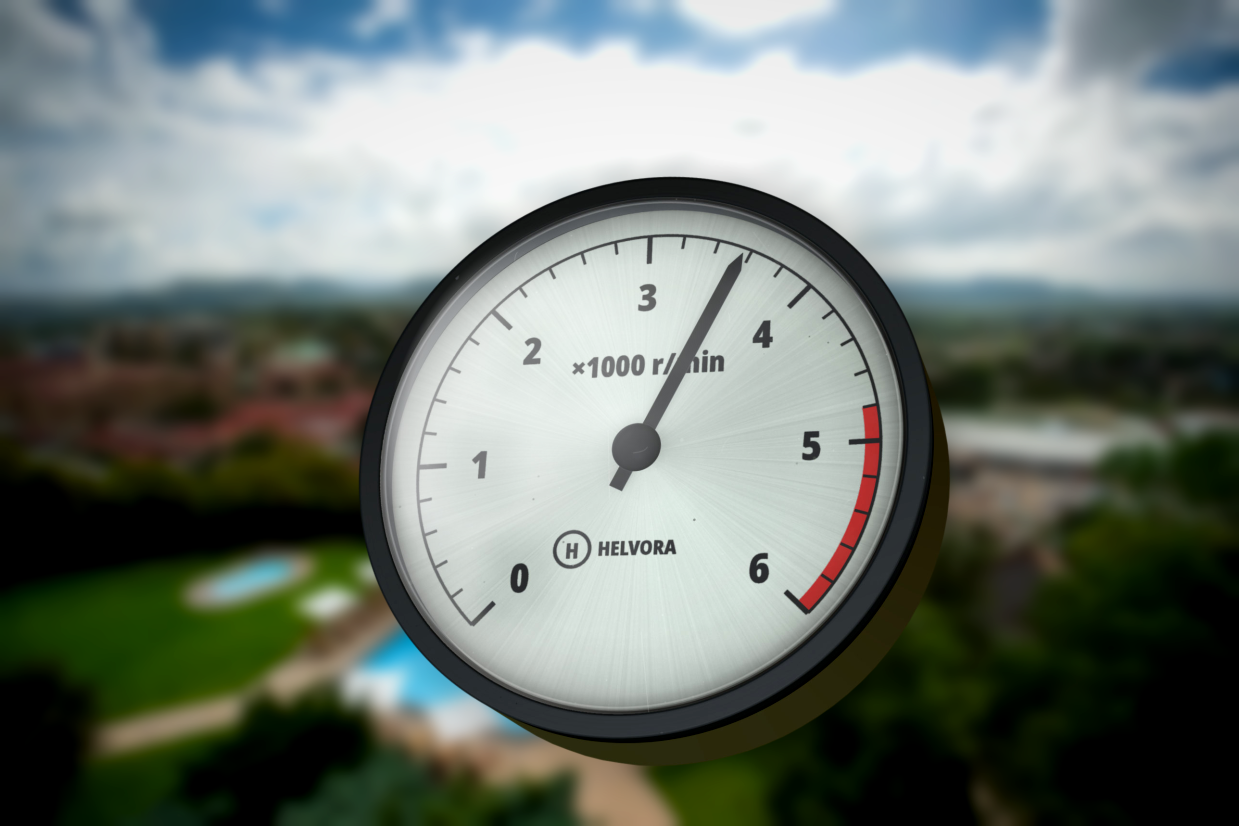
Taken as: 3600,rpm
